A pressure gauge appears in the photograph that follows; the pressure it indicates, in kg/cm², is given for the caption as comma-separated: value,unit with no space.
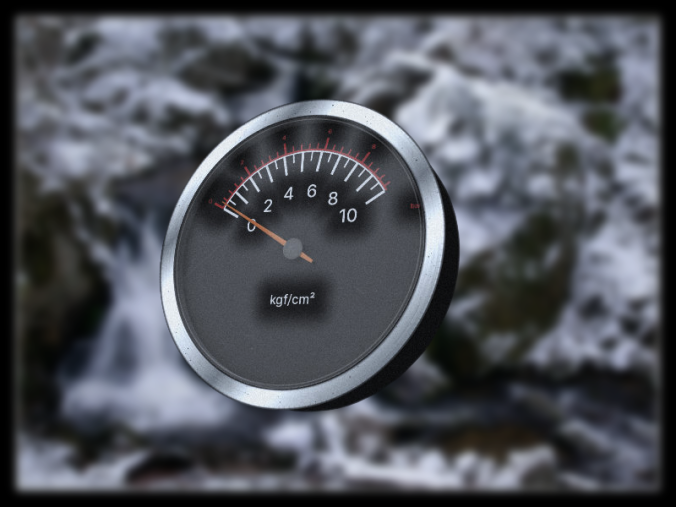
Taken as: 0.25,kg/cm²
